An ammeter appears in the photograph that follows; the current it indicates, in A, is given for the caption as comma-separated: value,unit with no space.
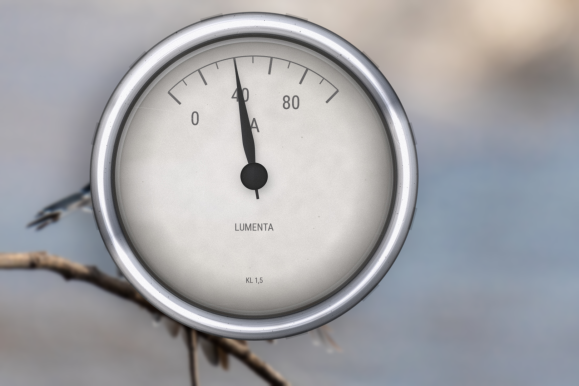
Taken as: 40,A
